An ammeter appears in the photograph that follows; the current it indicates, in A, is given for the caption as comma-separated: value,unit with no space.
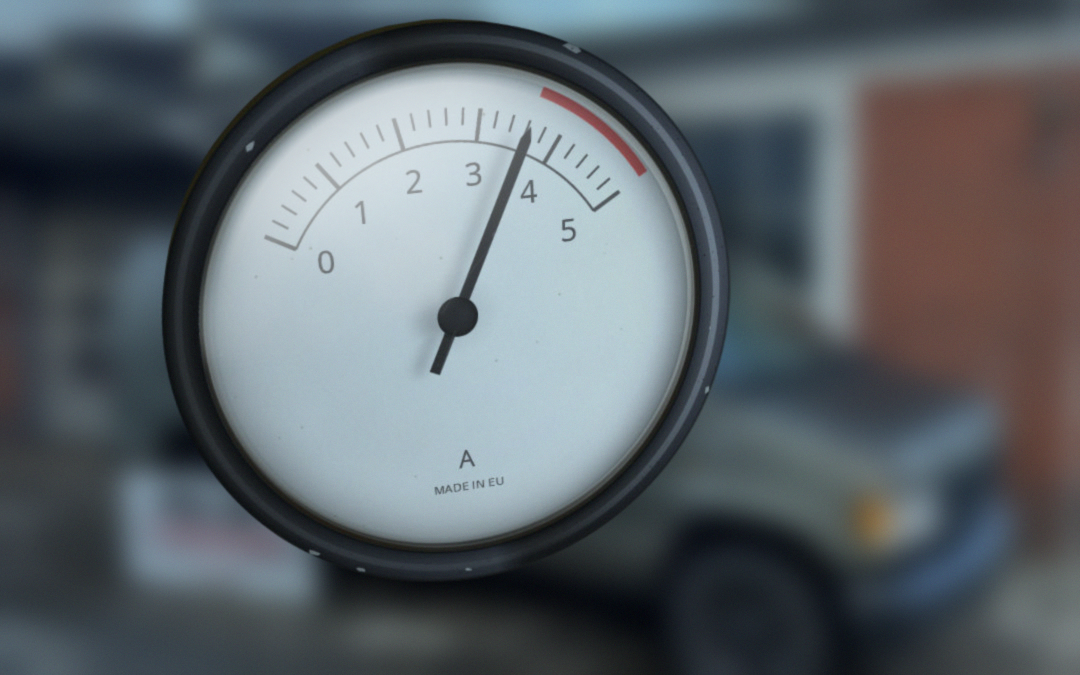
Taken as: 3.6,A
